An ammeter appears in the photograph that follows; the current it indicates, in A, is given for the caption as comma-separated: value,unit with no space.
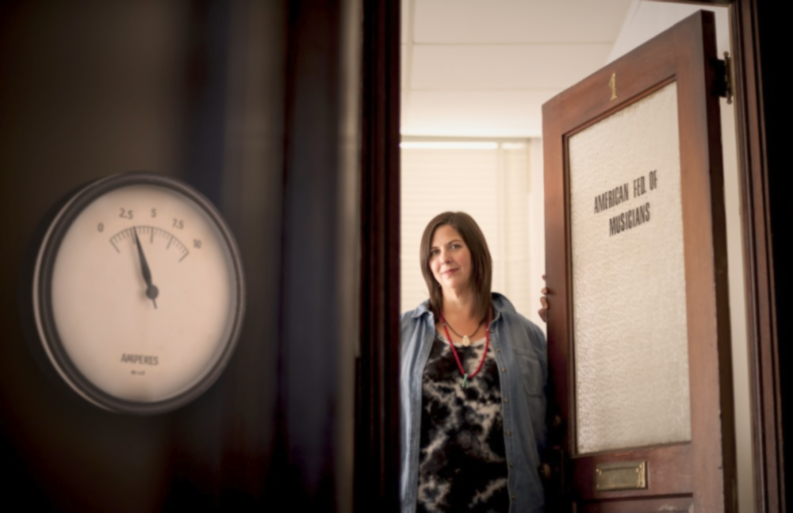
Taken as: 2.5,A
